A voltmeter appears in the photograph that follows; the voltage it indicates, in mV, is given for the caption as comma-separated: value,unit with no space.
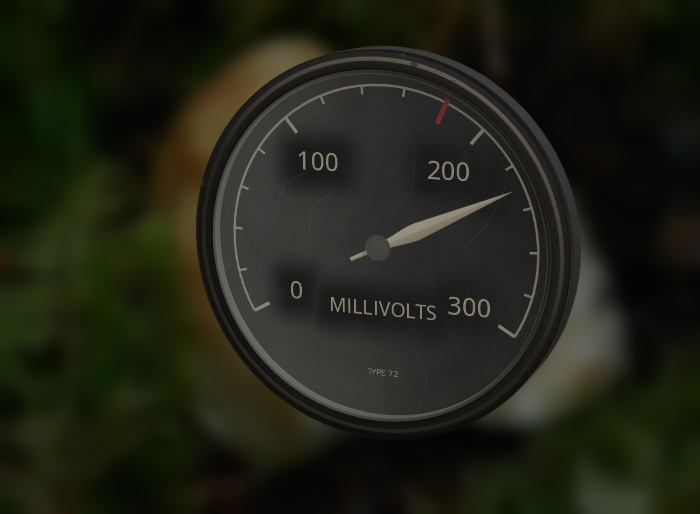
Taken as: 230,mV
